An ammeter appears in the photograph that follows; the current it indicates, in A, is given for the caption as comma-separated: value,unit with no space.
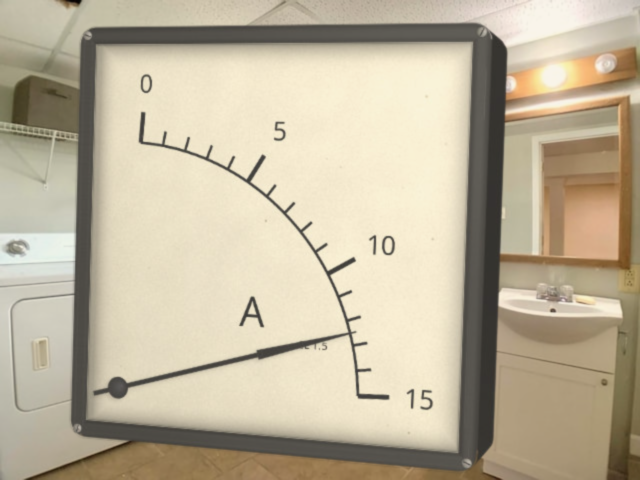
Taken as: 12.5,A
